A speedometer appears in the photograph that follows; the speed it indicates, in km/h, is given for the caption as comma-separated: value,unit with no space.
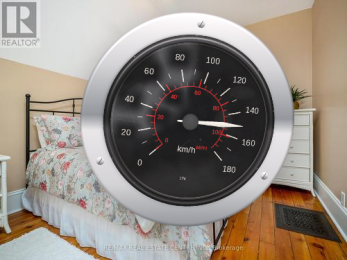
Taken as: 150,km/h
